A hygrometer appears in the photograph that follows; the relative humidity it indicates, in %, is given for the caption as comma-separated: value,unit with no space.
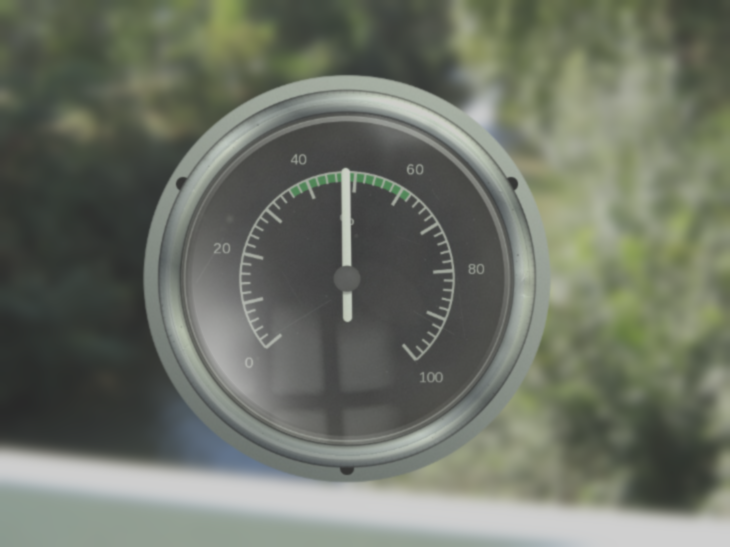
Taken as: 48,%
